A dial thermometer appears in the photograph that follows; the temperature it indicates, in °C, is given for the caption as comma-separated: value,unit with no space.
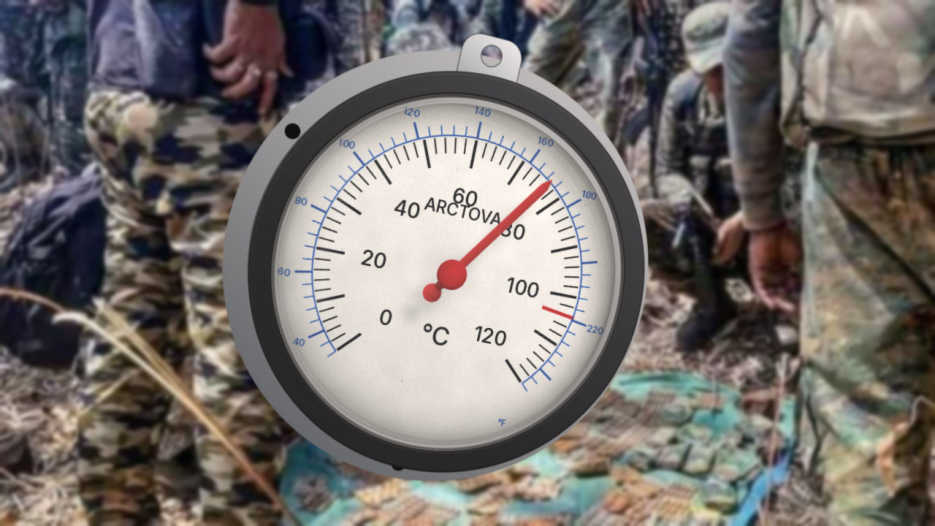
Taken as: 76,°C
